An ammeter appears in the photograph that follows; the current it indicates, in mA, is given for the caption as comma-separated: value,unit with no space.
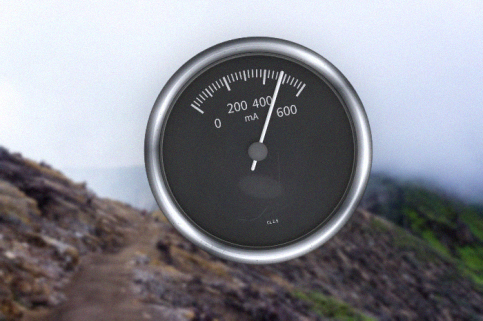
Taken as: 480,mA
